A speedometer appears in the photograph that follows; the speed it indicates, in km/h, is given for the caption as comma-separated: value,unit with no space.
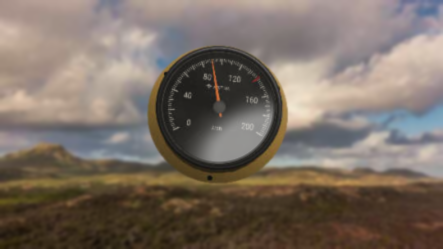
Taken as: 90,km/h
